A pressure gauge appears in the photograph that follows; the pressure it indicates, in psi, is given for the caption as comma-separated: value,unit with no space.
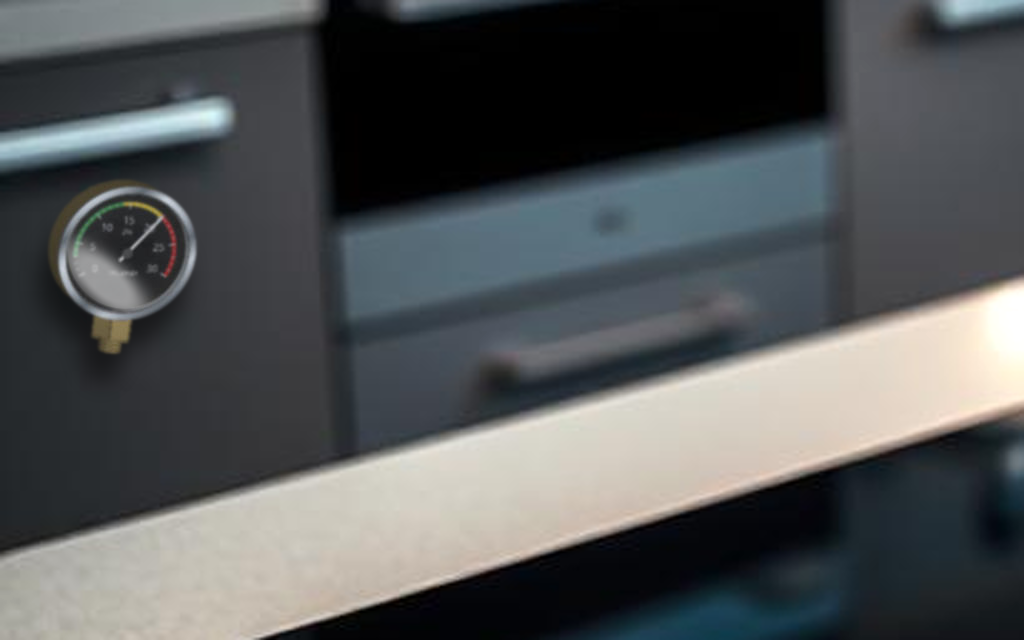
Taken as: 20,psi
